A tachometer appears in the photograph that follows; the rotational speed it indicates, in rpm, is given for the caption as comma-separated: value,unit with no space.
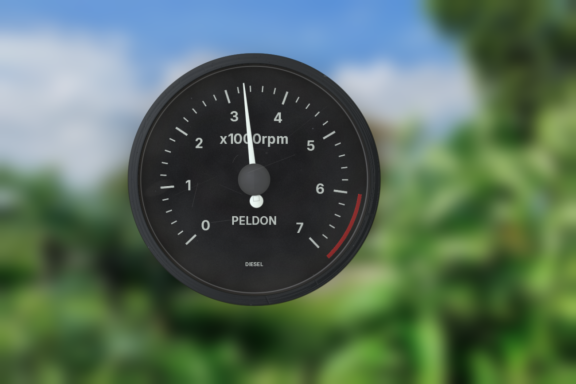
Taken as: 3300,rpm
